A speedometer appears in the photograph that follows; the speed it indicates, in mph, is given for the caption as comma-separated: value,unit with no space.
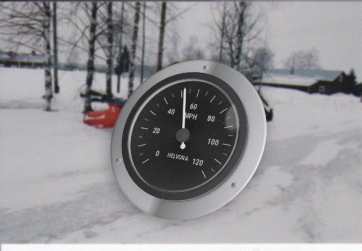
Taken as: 52.5,mph
